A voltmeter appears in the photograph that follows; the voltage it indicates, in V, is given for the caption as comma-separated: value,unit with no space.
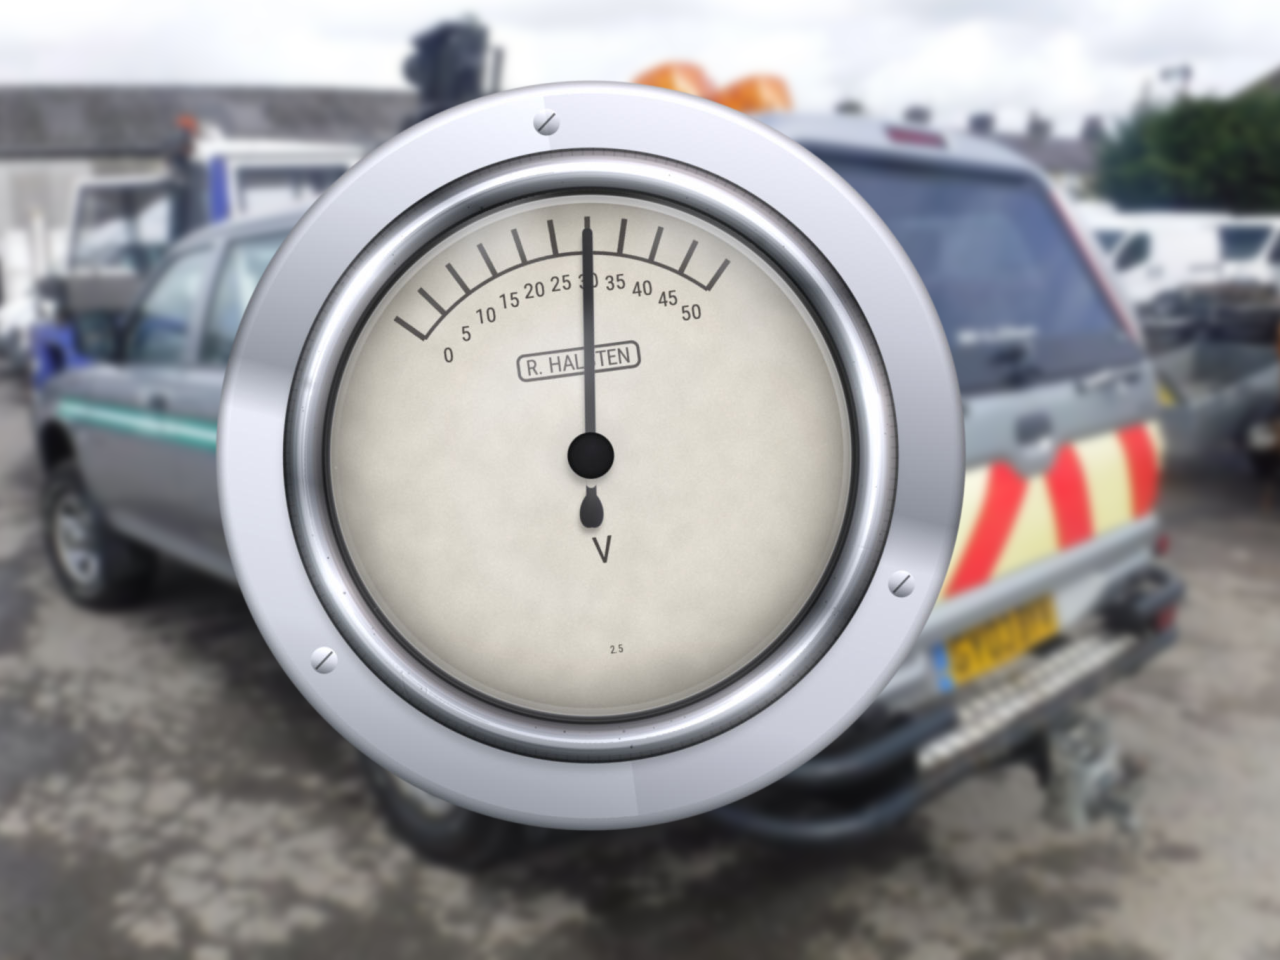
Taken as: 30,V
